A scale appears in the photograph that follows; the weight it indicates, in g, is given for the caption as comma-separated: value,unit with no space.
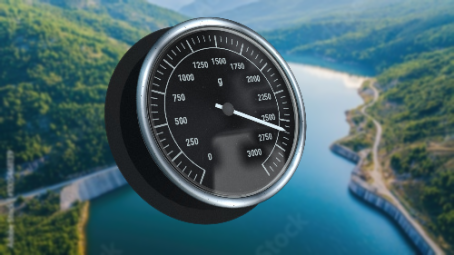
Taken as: 2600,g
